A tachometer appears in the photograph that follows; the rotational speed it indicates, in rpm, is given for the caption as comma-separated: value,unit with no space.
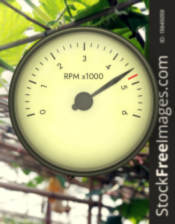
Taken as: 4600,rpm
